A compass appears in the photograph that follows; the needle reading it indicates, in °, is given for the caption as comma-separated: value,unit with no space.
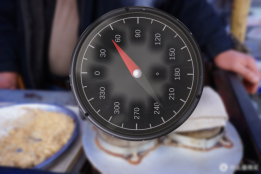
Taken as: 52.5,°
